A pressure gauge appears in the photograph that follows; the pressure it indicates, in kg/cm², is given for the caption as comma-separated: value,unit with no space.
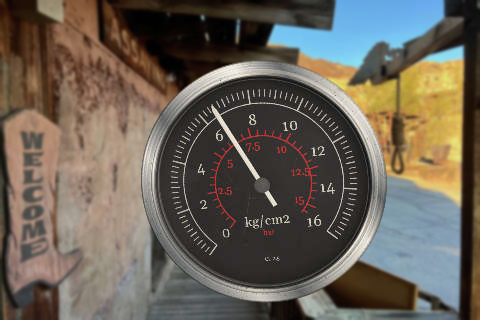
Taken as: 6.6,kg/cm²
